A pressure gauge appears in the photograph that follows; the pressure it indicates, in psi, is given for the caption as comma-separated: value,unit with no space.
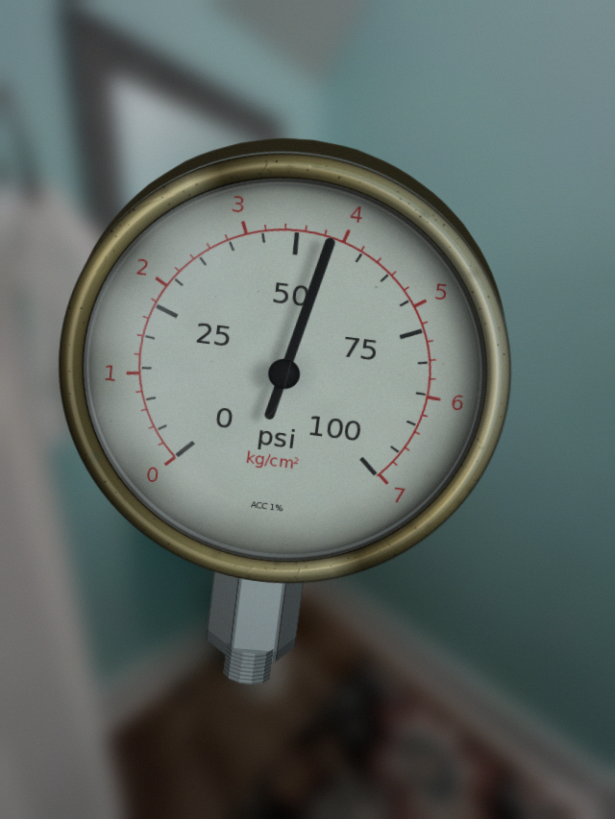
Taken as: 55,psi
